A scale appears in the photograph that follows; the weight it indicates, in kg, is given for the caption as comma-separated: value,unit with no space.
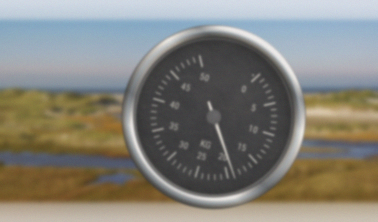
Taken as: 19,kg
